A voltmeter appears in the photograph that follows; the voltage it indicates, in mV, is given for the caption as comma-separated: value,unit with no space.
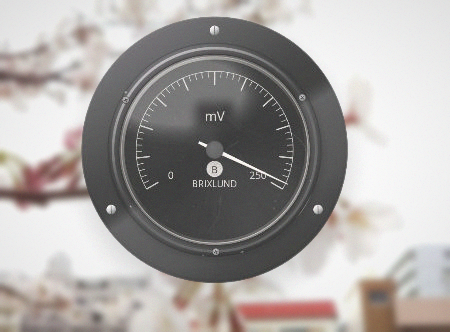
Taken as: 245,mV
